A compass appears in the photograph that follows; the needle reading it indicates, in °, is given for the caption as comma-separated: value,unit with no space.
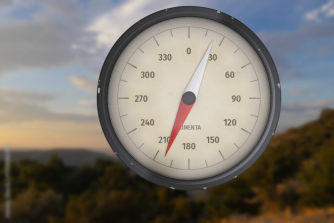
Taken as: 202.5,°
